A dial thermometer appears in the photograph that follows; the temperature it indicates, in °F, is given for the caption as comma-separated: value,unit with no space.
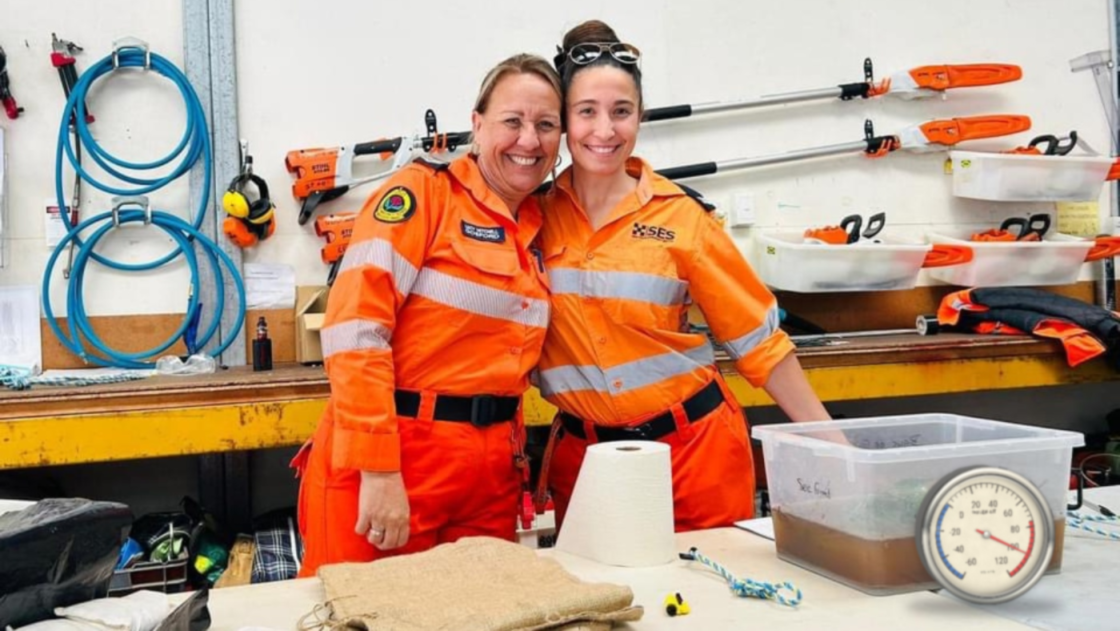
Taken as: 100,°F
